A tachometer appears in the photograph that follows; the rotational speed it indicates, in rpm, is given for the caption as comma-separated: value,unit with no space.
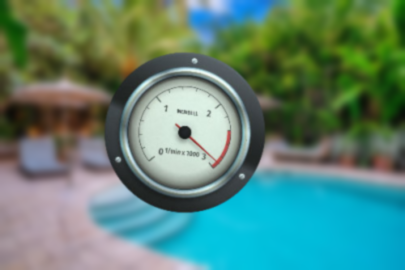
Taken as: 2900,rpm
